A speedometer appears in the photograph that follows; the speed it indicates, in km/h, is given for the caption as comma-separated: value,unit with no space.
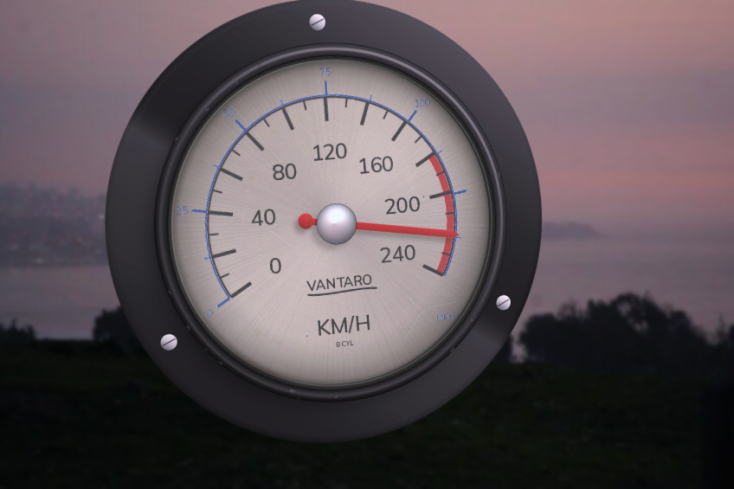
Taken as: 220,km/h
